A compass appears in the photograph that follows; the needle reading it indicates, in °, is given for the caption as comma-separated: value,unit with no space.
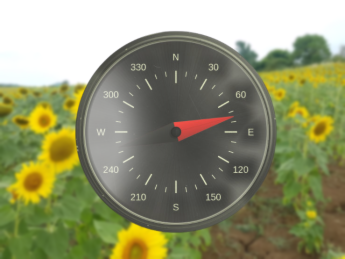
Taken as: 75,°
